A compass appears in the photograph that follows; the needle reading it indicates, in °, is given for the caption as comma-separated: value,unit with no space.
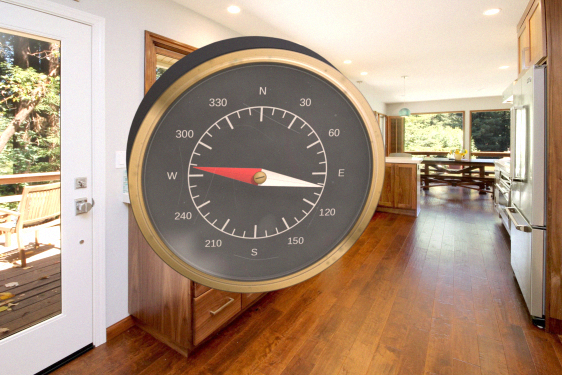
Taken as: 280,°
